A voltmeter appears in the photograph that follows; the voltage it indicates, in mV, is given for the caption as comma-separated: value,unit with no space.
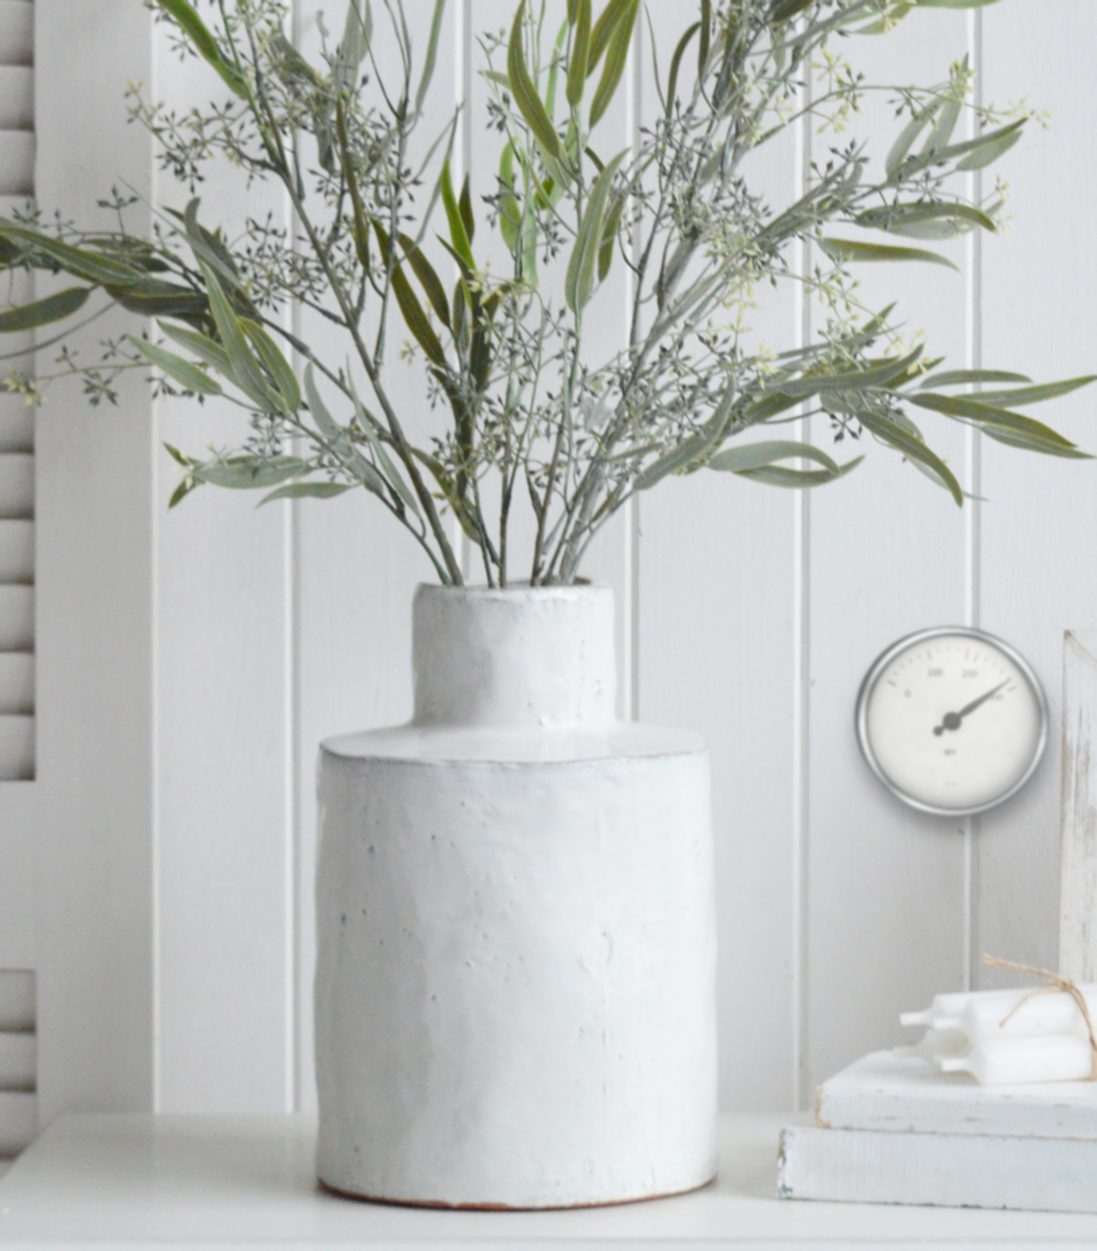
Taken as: 280,mV
